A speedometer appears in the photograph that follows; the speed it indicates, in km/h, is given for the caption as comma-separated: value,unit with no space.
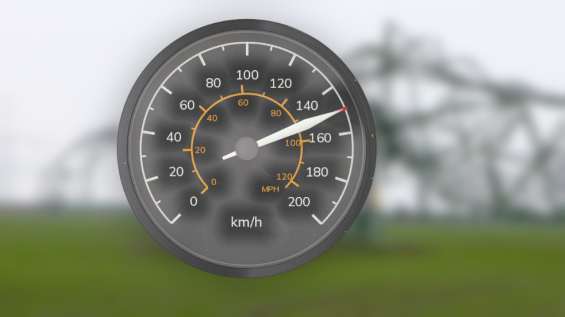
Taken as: 150,km/h
